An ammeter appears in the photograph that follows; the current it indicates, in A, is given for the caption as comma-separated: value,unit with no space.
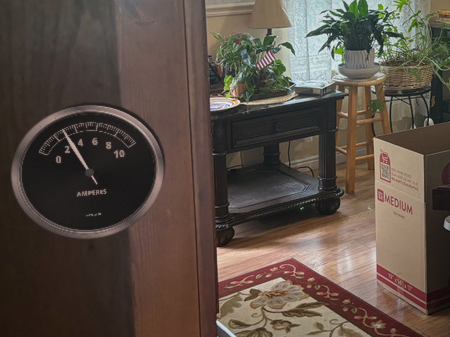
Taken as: 3,A
